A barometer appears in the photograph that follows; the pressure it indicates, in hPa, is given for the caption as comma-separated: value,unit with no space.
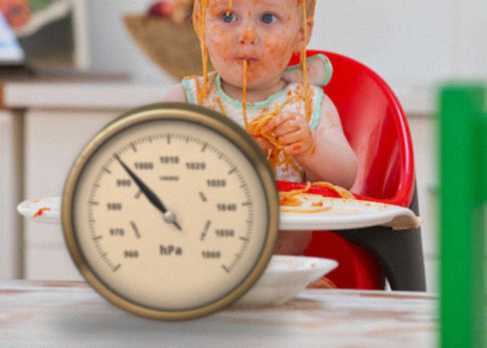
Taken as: 995,hPa
